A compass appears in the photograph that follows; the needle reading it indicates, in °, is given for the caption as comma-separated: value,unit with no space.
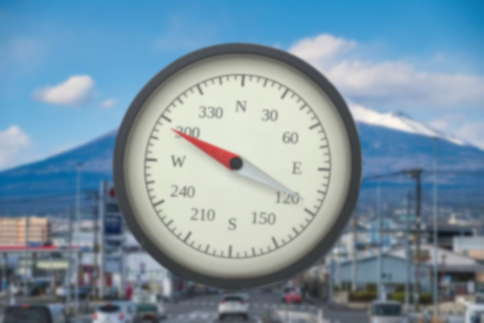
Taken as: 295,°
